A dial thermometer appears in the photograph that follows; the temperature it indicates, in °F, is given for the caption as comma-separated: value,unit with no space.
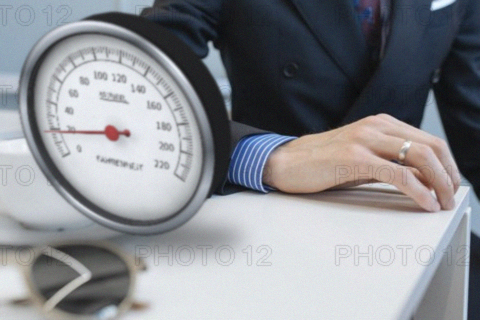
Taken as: 20,°F
